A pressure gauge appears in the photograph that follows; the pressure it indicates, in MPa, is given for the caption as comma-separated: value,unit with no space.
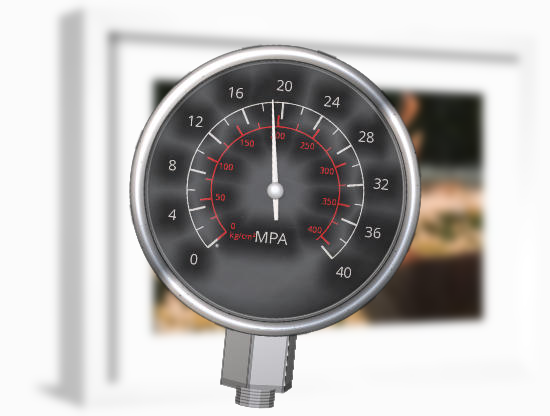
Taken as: 19,MPa
